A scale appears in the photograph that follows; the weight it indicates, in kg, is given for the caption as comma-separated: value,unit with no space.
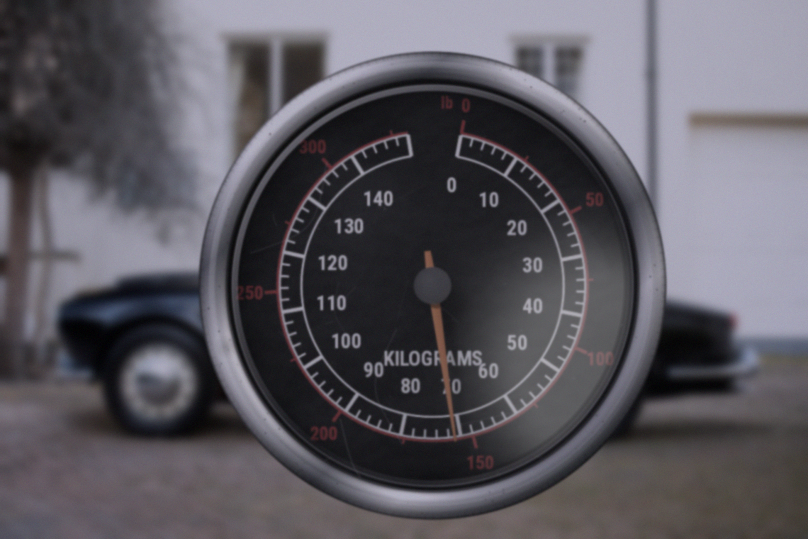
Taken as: 71,kg
